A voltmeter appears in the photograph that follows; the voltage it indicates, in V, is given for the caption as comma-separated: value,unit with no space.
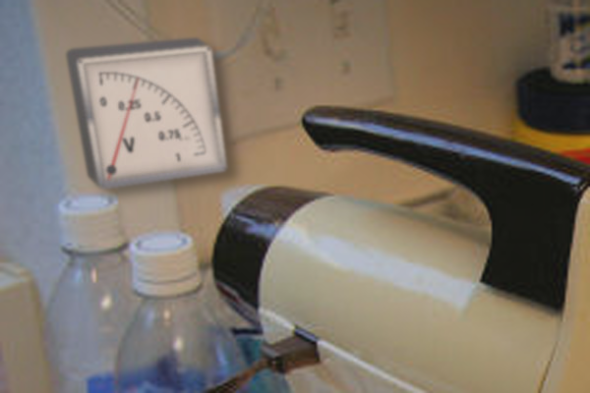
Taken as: 0.25,V
